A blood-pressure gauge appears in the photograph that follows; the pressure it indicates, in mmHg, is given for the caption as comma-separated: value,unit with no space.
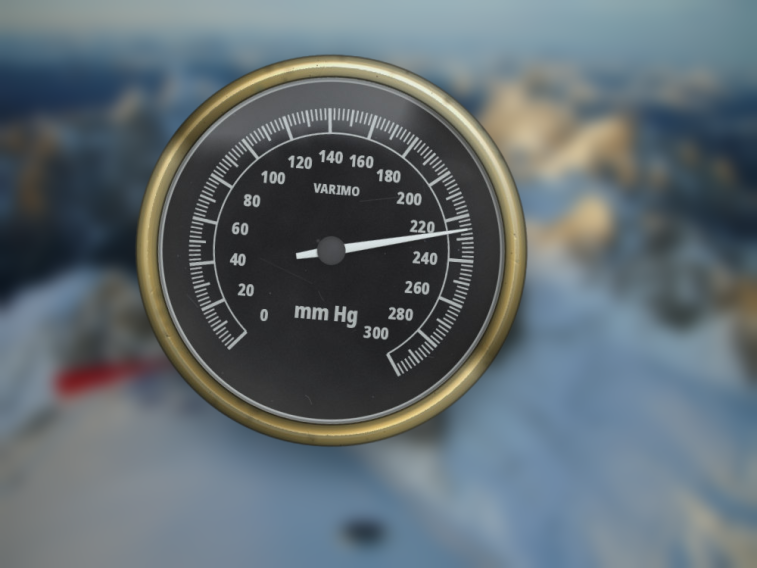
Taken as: 226,mmHg
